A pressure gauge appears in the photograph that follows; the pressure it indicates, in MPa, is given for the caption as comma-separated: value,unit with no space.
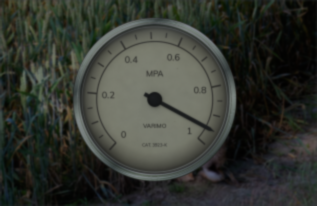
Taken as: 0.95,MPa
